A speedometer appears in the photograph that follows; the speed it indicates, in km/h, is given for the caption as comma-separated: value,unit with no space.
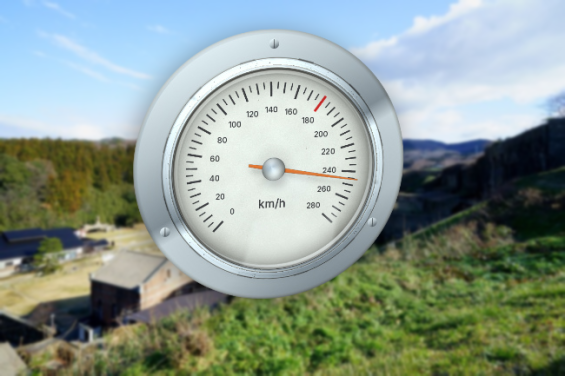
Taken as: 245,km/h
